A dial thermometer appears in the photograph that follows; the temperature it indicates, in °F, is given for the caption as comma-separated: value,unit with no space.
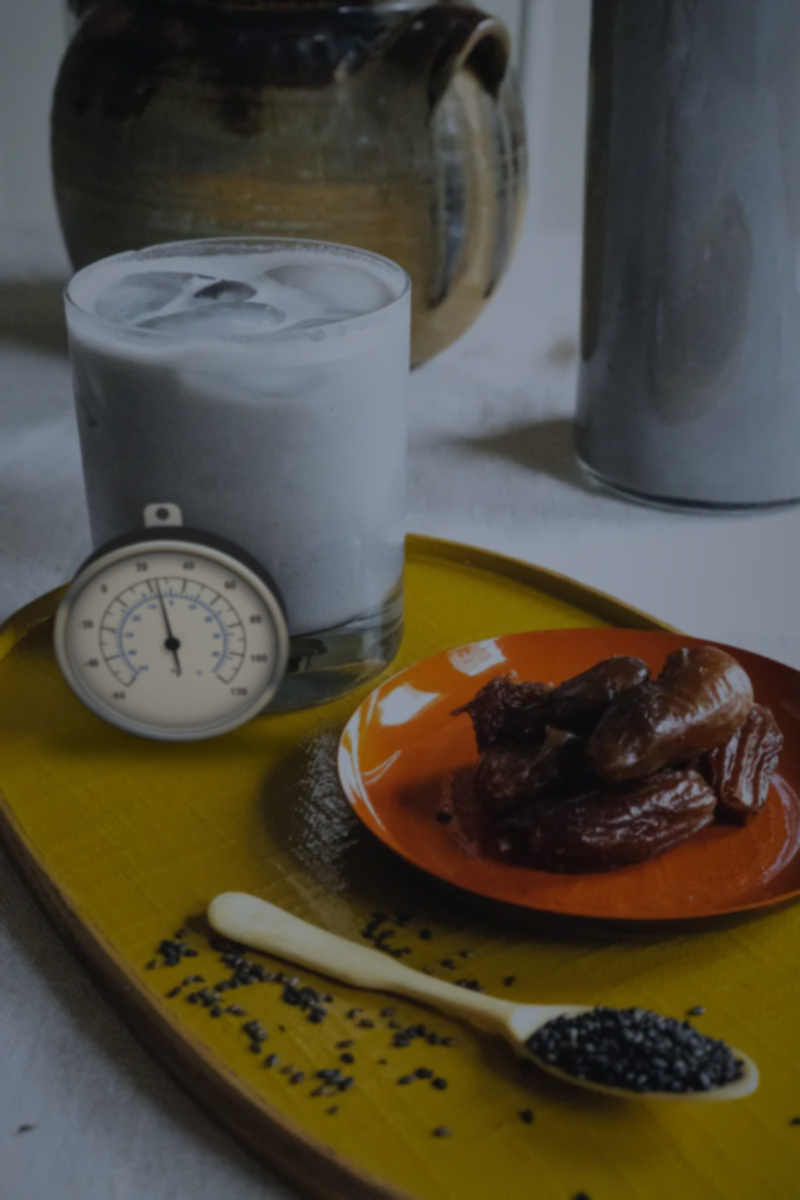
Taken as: 25,°F
